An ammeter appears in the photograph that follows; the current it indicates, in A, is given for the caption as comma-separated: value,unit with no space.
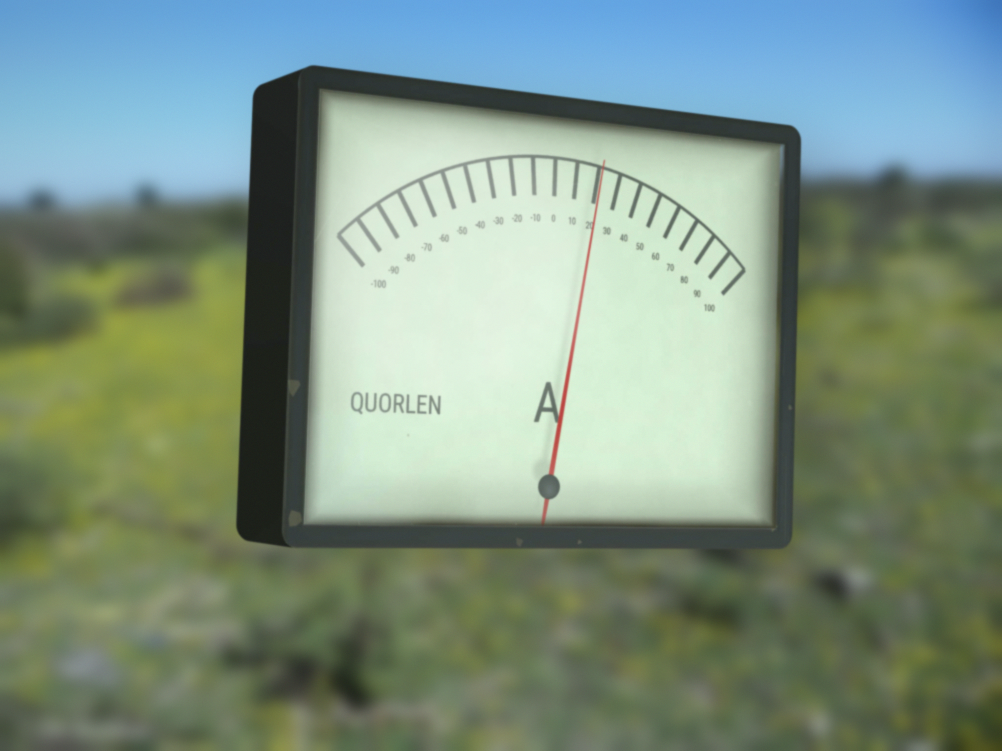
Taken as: 20,A
